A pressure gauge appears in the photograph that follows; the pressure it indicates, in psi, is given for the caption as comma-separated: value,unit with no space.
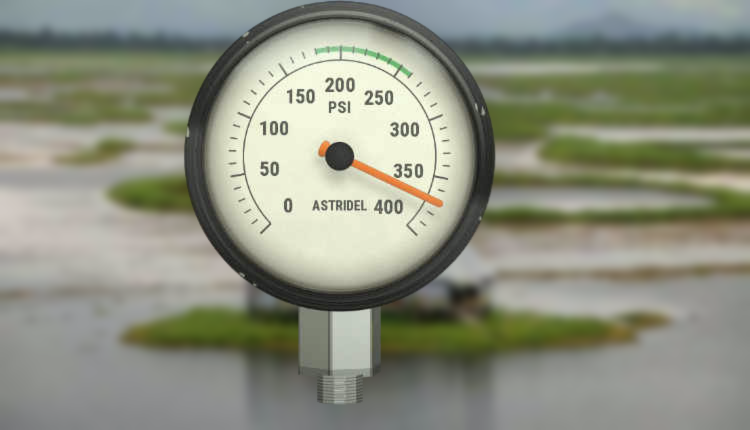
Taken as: 370,psi
